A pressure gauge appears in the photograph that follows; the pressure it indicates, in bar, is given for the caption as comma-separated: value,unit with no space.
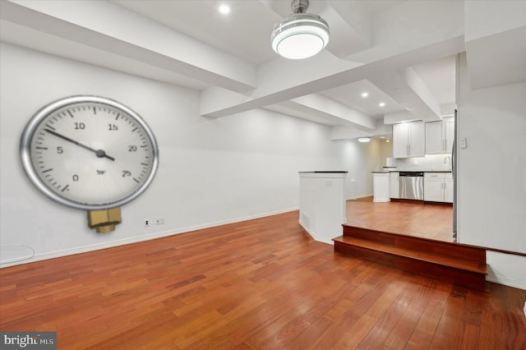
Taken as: 7,bar
